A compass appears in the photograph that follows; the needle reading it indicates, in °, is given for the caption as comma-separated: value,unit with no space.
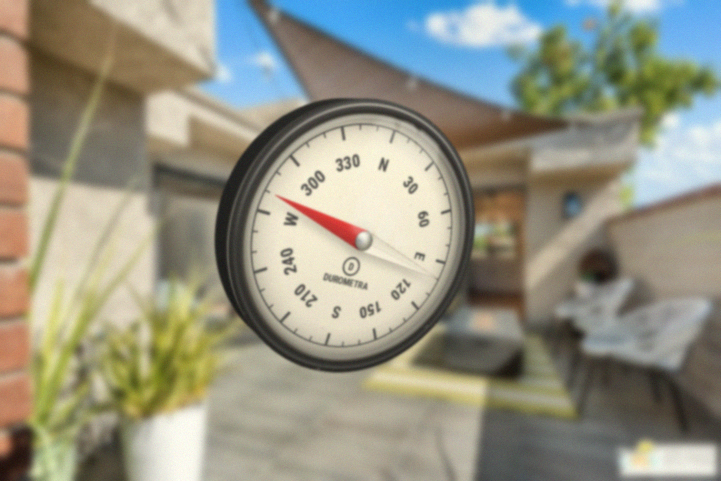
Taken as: 280,°
